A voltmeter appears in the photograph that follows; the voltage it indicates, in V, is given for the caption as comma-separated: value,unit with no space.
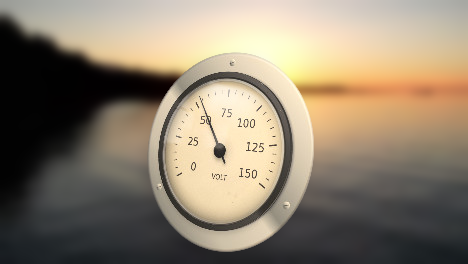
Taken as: 55,V
